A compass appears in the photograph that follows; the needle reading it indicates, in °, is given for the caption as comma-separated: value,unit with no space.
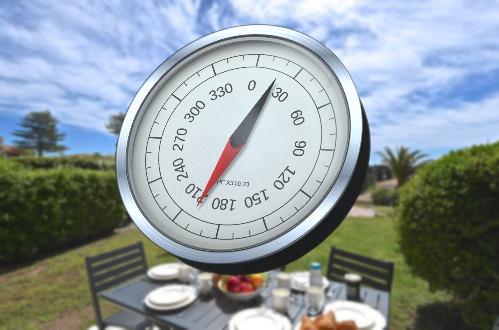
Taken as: 200,°
